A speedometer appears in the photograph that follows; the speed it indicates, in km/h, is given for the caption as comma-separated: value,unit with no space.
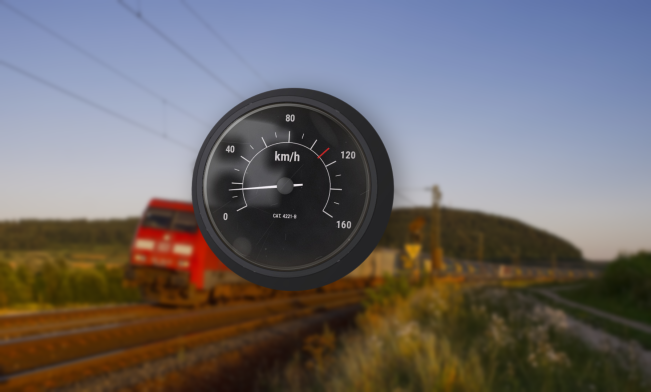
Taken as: 15,km/h
